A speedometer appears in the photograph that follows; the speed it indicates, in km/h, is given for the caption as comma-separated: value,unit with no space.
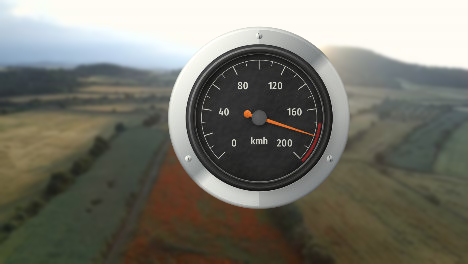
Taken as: 180,km/h
